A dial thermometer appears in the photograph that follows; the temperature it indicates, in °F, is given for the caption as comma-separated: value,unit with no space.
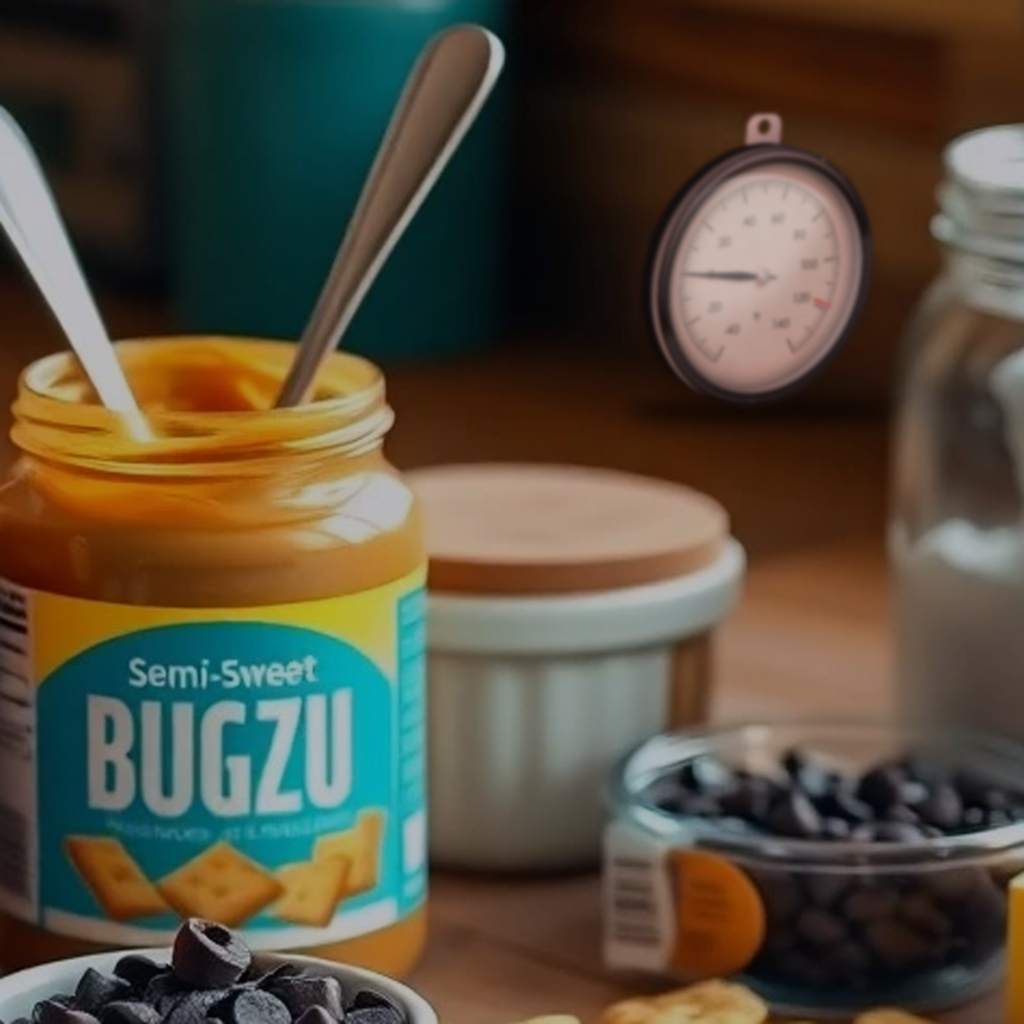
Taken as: 0,°F
